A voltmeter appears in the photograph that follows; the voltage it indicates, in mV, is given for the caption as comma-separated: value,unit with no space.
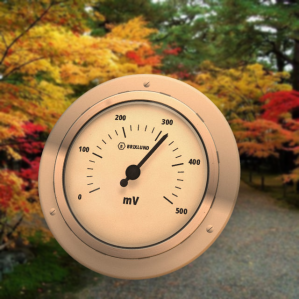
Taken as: 320,mV
